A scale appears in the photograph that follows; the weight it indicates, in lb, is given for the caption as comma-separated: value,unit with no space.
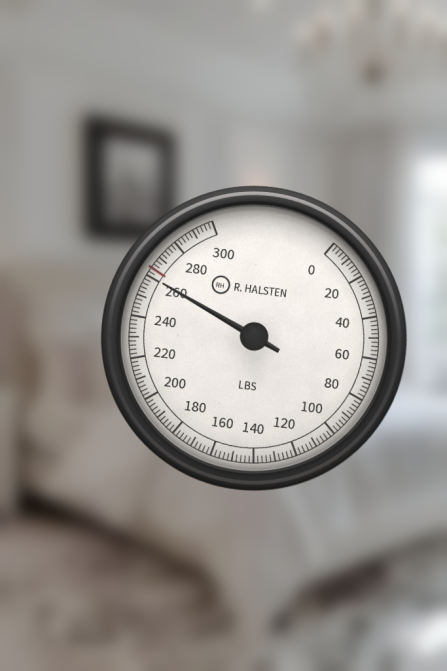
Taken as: 260,lb
